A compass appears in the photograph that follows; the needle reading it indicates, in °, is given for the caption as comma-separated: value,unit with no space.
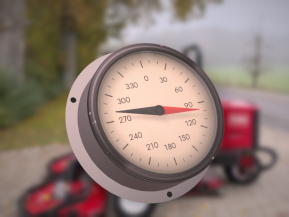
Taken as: 100,°
